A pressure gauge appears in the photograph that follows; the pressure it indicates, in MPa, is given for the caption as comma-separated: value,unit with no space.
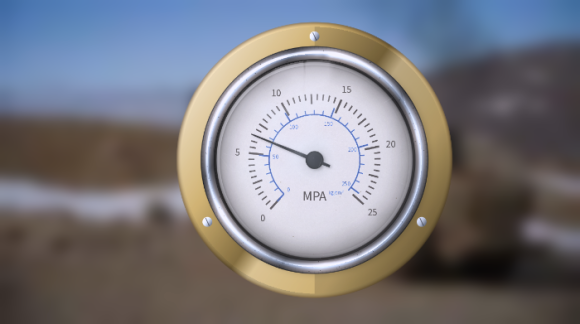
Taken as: 6.5,MPa
